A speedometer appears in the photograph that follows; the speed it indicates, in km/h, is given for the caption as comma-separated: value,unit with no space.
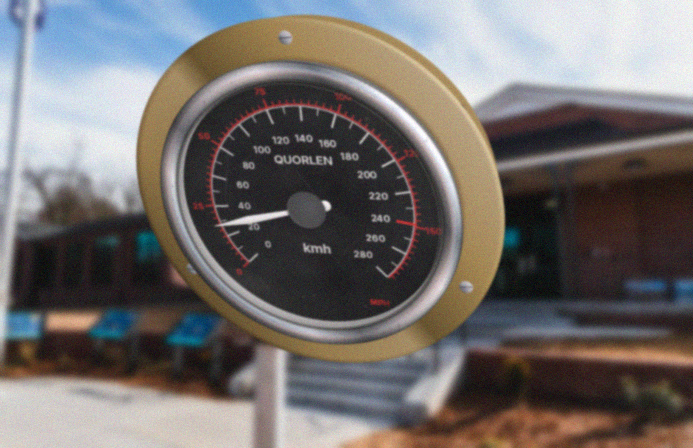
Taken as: 30,km/h
